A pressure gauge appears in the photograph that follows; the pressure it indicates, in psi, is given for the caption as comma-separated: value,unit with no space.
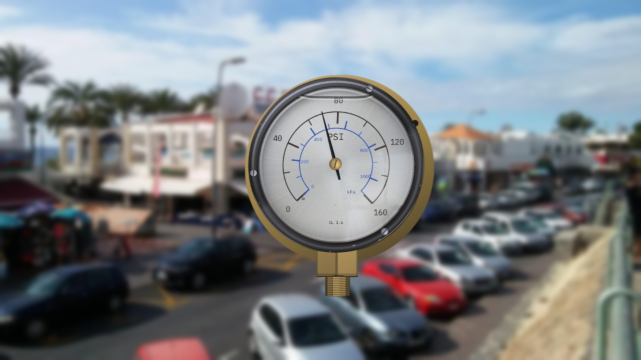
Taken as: 70,psi
